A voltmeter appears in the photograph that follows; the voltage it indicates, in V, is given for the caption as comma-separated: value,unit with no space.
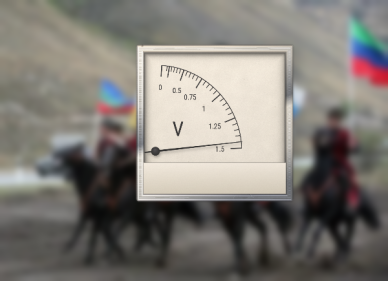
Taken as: 1.45,V
